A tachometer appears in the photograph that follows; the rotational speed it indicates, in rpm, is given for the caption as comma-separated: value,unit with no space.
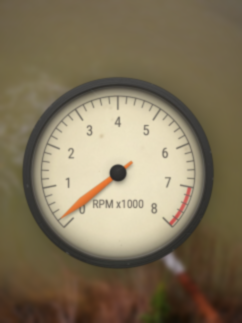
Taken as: 200,rpm
